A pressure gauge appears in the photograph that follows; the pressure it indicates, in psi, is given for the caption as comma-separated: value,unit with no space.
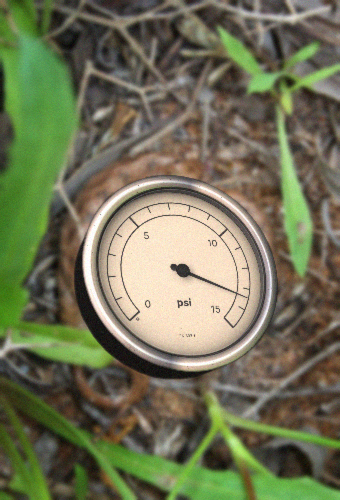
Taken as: 13.5,psi
